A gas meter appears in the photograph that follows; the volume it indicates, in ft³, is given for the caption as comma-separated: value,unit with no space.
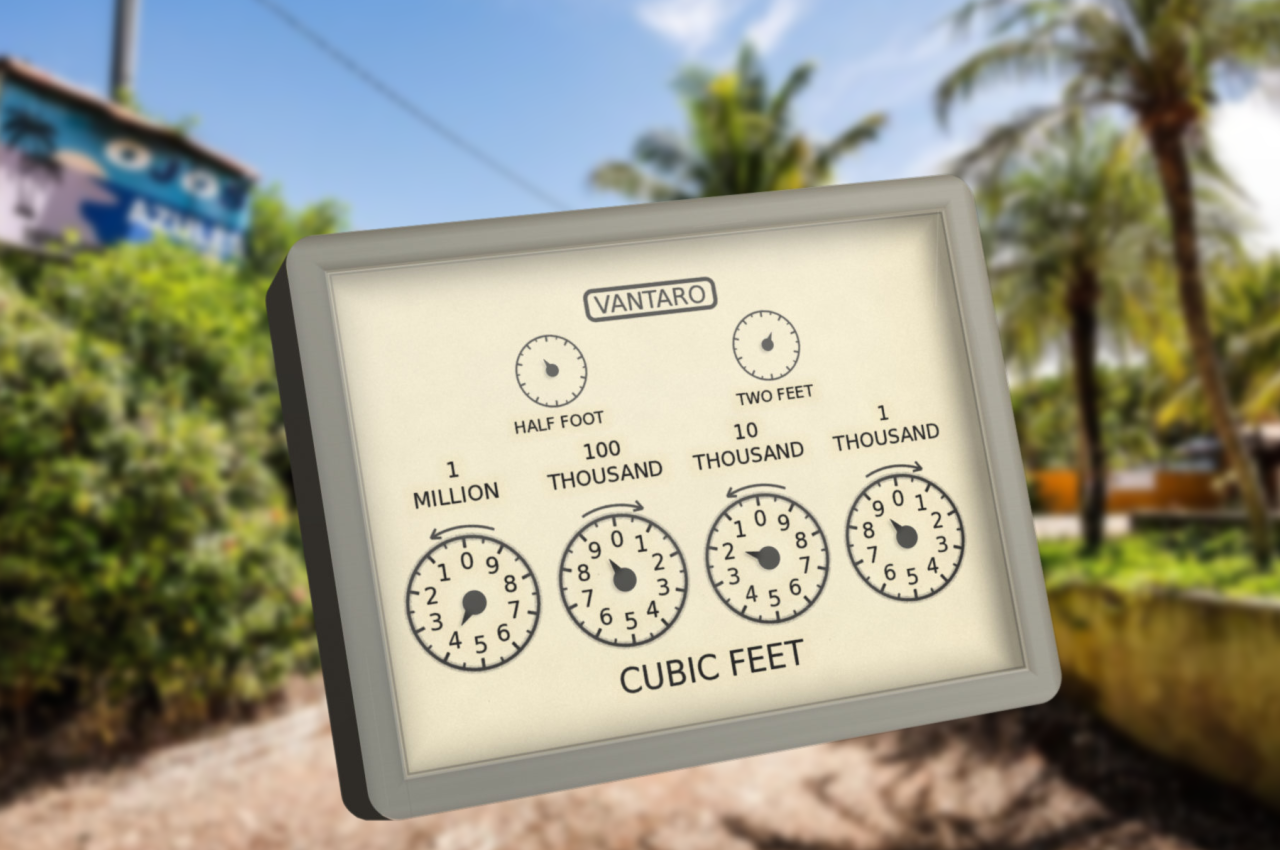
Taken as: 391900,ft³
